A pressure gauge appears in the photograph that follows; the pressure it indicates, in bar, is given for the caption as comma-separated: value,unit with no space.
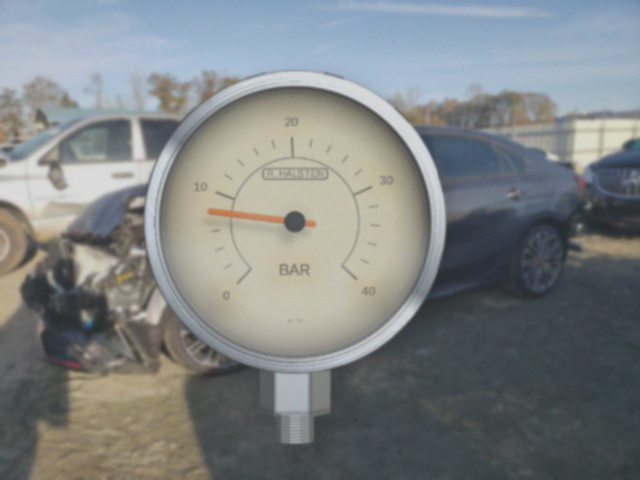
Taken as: 8,bar
